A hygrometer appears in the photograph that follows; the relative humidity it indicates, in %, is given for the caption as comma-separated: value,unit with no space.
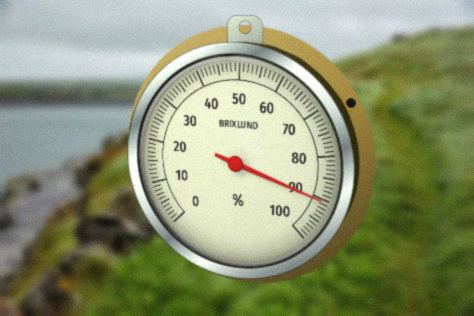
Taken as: 90,%
